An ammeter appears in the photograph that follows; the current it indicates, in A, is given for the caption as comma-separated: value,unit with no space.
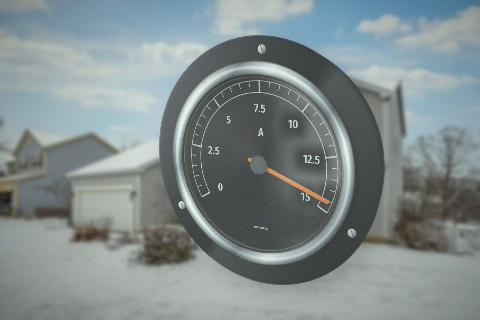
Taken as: 14.5,A
